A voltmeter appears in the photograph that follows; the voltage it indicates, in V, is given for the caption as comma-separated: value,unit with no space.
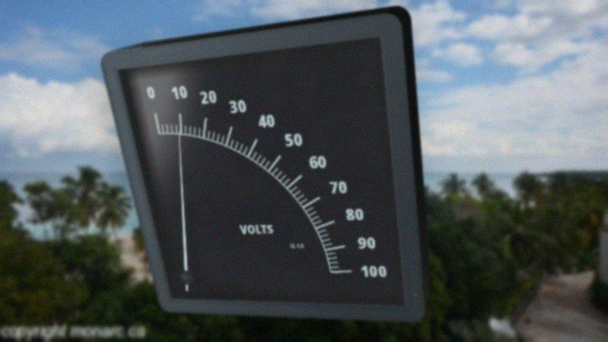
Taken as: 10,V
